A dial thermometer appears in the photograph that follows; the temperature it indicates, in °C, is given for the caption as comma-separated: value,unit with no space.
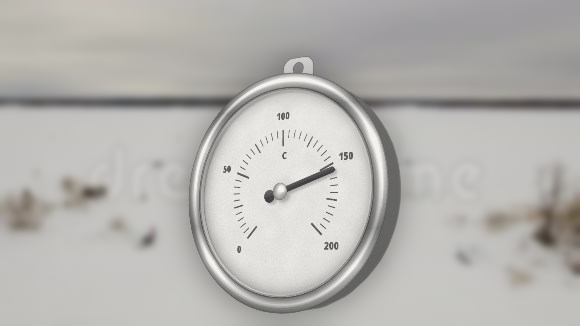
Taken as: 155,°C
